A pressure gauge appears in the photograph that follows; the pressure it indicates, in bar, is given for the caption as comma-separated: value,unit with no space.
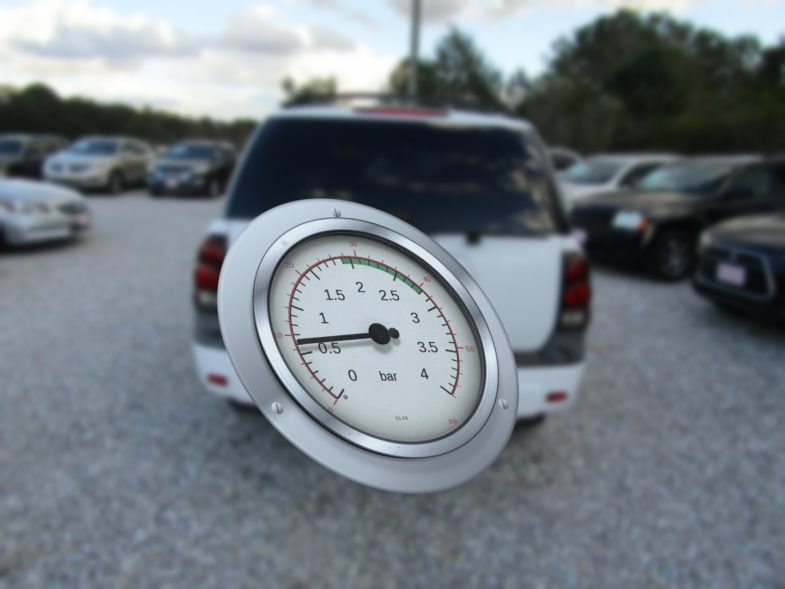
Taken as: 0.6,bar
